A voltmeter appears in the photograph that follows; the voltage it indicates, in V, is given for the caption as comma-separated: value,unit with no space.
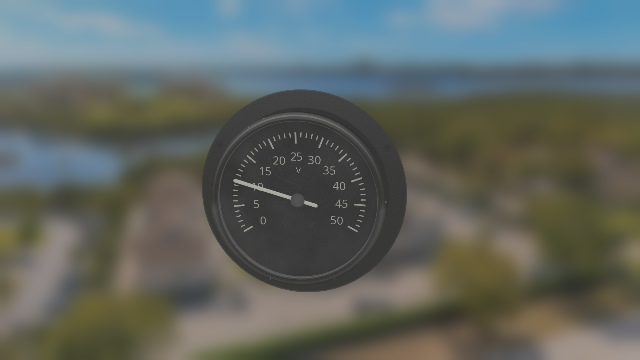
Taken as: 10,V
